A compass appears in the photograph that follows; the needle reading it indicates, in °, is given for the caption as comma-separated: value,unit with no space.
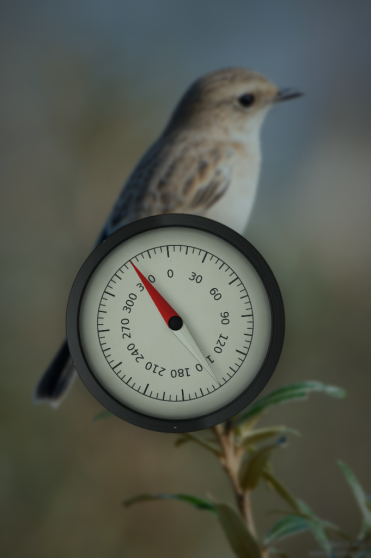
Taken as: 330,°
